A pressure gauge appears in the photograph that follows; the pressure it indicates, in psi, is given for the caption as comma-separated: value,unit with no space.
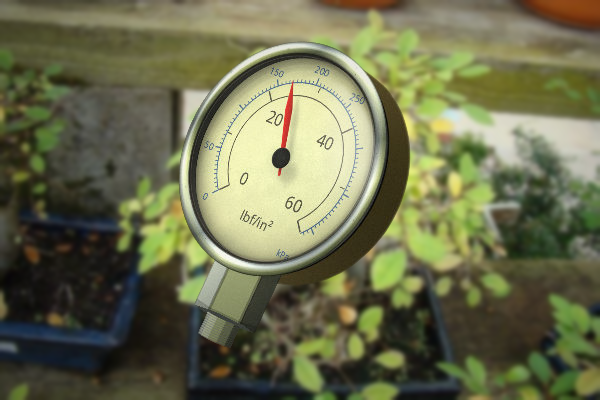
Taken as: 25,psi
